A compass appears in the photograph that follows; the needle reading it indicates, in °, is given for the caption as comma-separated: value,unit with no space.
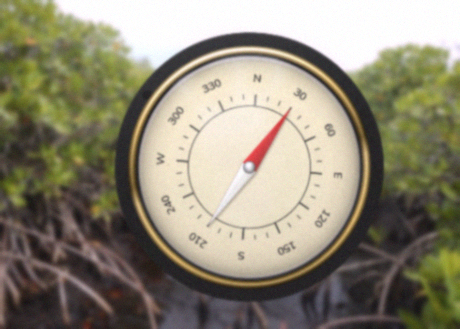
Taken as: 30,°
